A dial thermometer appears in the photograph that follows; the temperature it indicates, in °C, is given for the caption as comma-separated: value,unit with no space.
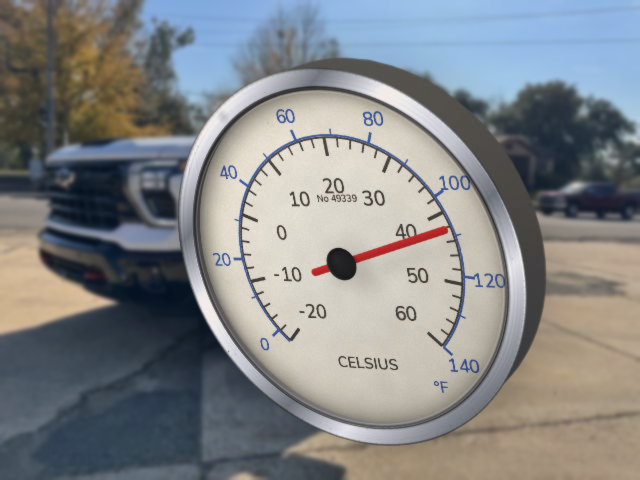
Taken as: 42,°C
